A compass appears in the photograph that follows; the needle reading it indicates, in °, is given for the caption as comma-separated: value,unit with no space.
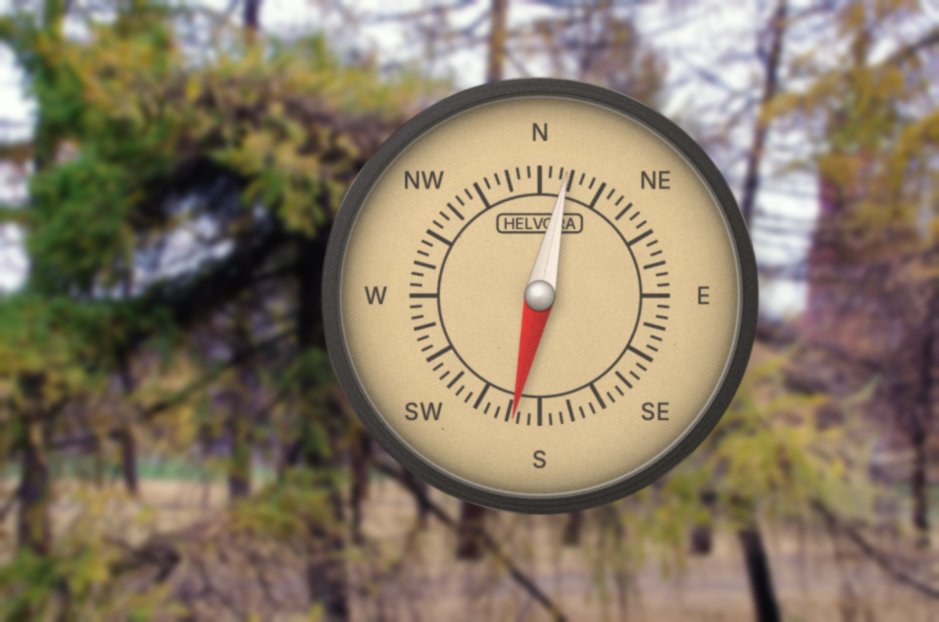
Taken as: 192.5,°
